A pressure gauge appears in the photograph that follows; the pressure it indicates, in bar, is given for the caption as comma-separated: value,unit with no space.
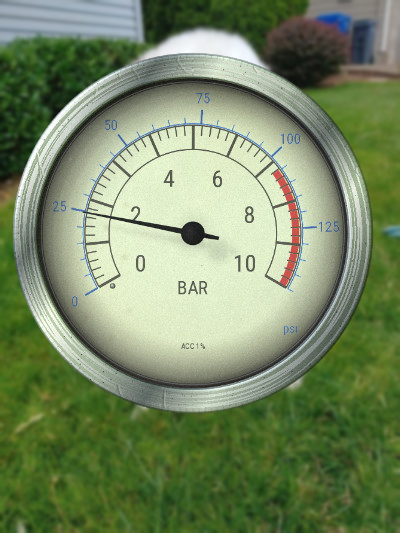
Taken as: 1.7,bar
